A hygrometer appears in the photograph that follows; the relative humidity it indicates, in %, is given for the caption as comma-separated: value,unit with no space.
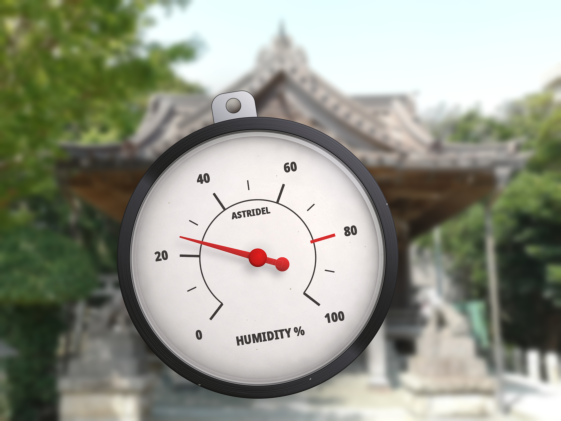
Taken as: 25,%
